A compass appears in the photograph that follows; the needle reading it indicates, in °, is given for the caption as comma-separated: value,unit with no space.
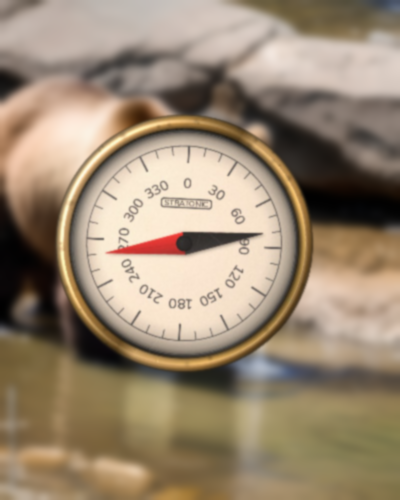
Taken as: 260,°
